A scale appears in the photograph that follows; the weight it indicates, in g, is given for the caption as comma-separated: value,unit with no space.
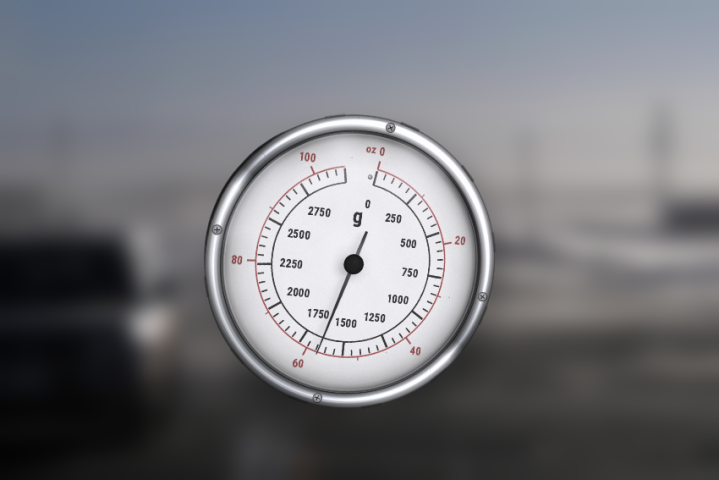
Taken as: 1650,g
